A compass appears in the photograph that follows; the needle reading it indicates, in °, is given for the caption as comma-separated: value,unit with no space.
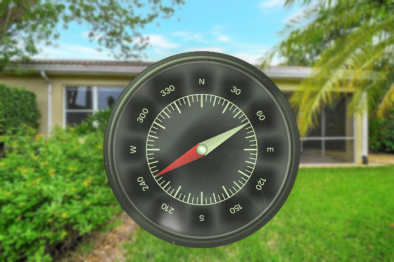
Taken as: 240,°
